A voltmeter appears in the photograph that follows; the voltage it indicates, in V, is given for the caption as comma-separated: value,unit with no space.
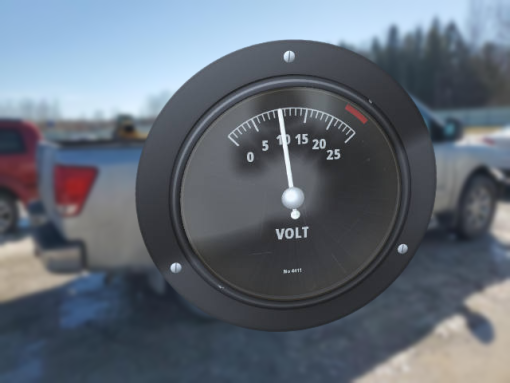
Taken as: 10,V
